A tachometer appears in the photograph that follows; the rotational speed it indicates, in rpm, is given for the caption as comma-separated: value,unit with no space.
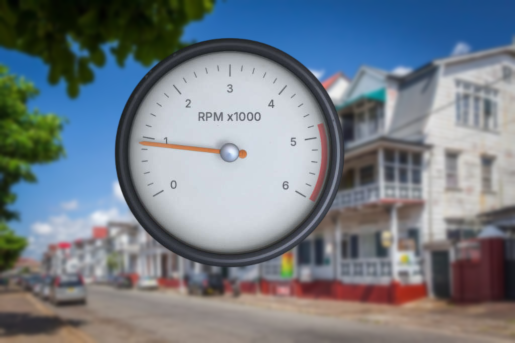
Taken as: 900,rpm
